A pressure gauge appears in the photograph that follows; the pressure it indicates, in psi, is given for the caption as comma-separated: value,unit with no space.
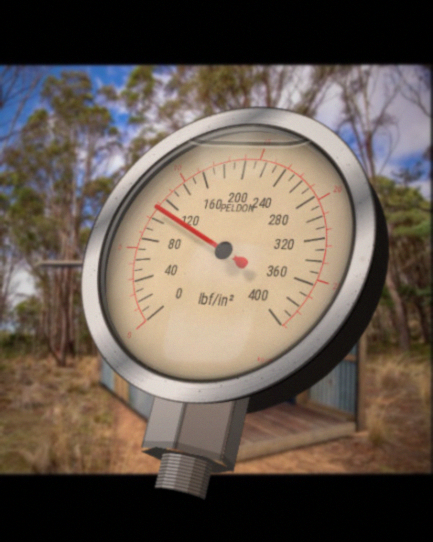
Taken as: 110,psi
